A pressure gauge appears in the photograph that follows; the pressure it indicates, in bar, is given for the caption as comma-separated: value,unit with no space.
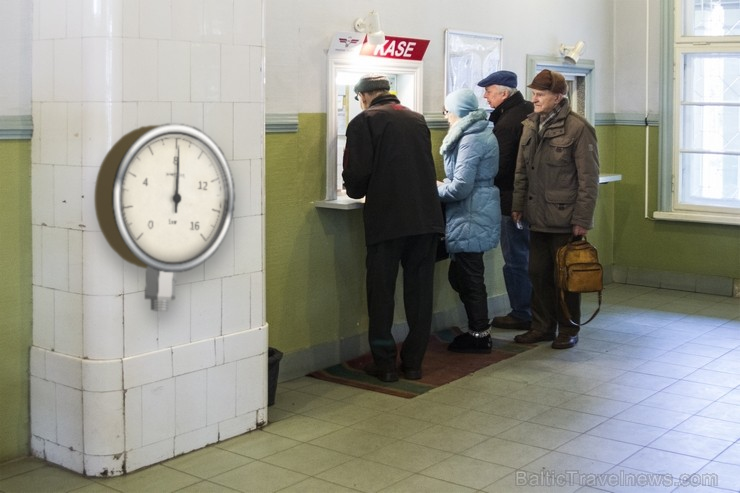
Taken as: 8,bar
